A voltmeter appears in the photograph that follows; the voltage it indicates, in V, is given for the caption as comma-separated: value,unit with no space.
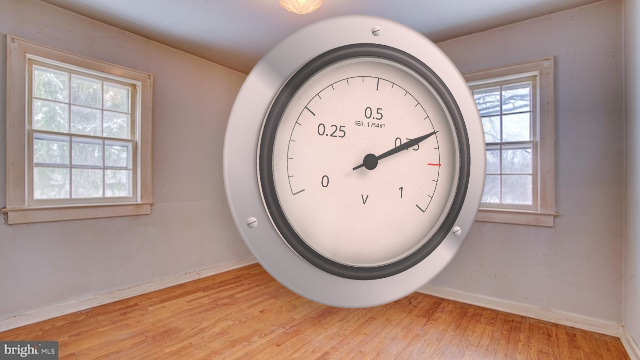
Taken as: 0.75,V
